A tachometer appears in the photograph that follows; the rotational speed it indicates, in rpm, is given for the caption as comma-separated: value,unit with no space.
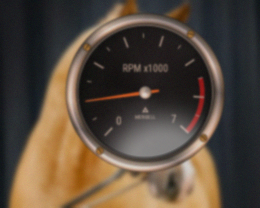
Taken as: 1000,rpm
